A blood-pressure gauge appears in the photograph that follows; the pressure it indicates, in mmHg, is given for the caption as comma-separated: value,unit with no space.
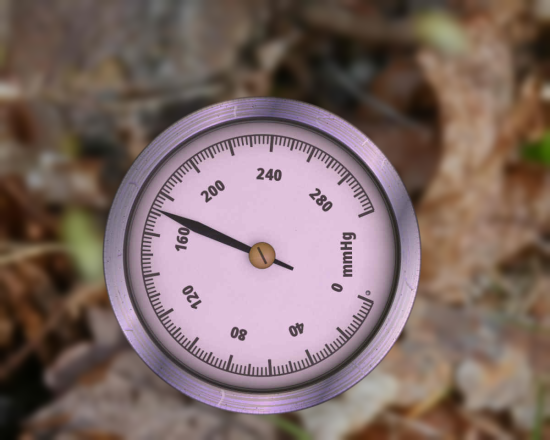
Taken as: 172,mmHg
